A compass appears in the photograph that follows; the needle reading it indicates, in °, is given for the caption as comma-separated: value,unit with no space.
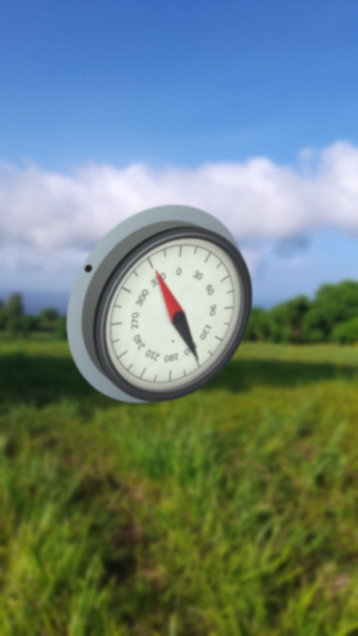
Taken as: 330,°
